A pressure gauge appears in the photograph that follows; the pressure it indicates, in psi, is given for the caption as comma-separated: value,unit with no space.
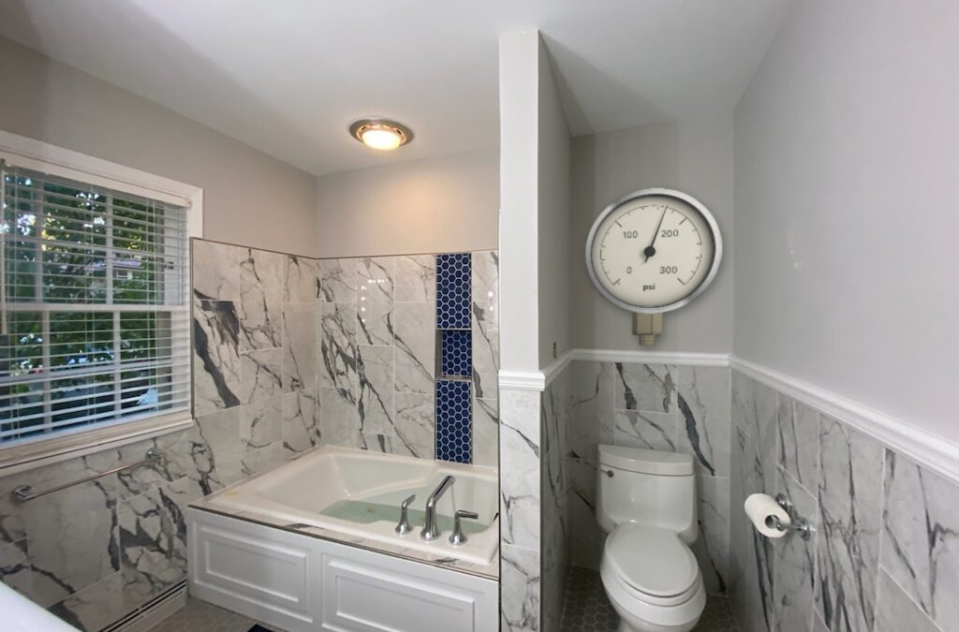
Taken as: 170,psi
